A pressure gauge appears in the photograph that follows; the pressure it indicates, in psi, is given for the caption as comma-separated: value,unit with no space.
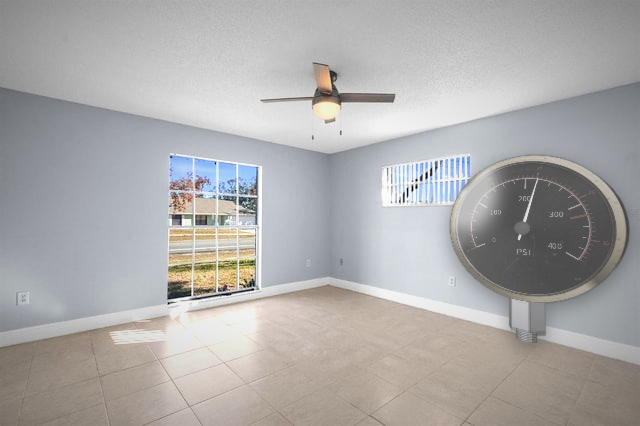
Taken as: 220,psi
